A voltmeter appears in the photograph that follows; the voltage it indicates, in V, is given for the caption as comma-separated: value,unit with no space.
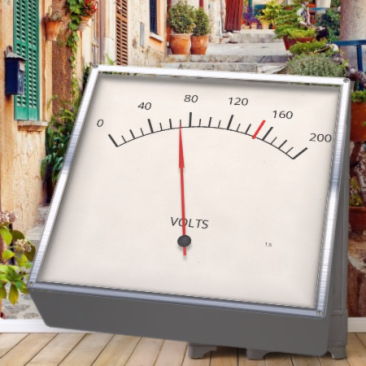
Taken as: 70,V
